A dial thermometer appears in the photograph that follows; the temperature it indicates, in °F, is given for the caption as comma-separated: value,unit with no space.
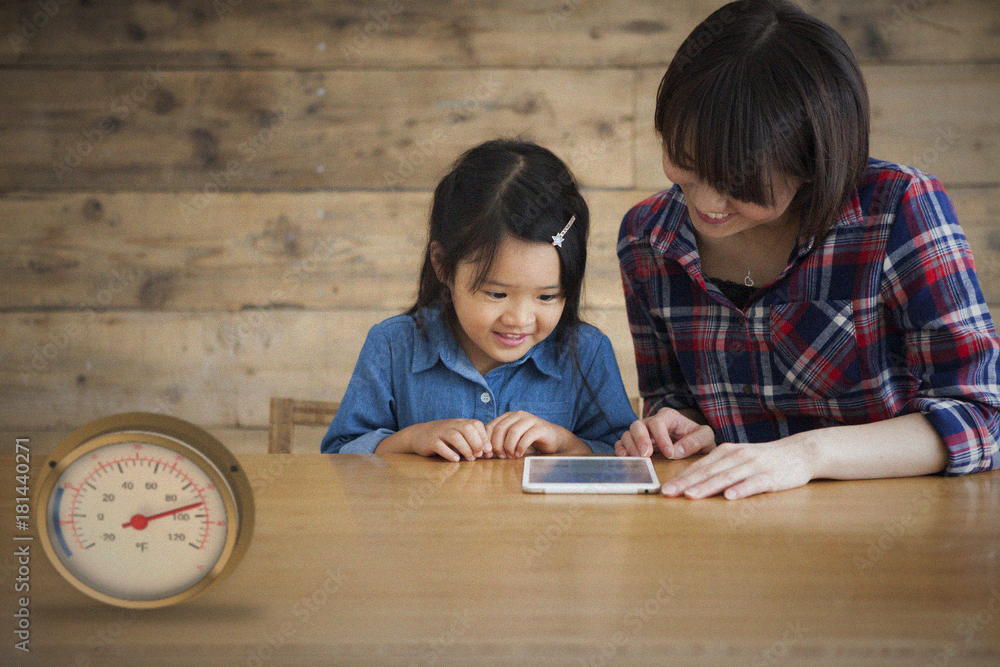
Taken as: 92,°F
